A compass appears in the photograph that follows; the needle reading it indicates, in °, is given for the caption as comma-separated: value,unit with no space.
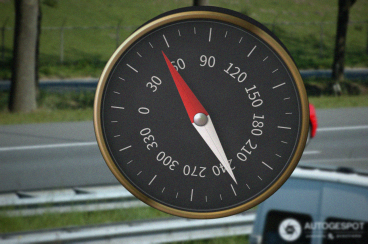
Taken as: 55,°
